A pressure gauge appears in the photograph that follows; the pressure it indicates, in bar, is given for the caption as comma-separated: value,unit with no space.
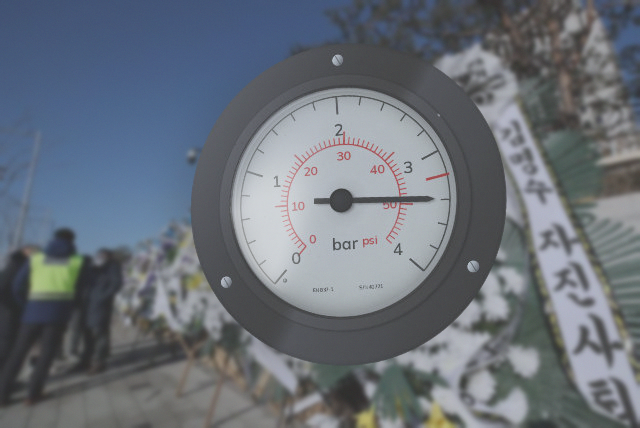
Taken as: 3.4,bar
